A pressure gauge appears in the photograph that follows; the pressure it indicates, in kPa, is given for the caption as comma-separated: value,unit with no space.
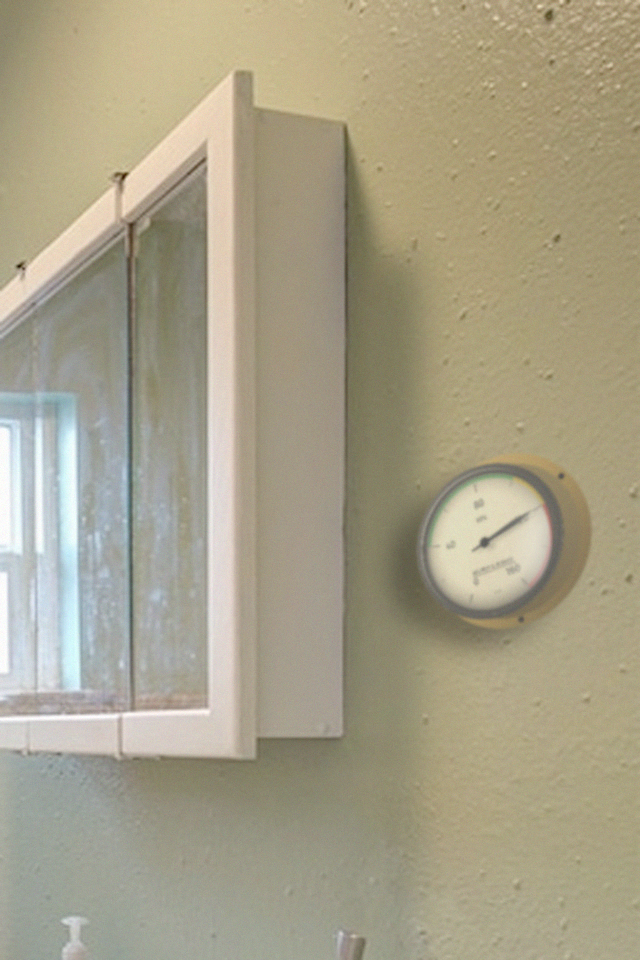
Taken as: 120,kPa
